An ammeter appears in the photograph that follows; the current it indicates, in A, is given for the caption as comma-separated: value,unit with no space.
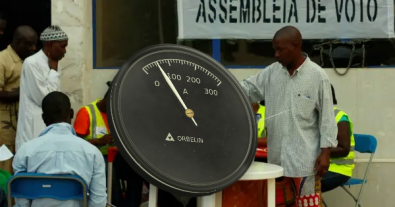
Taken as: 50,A
